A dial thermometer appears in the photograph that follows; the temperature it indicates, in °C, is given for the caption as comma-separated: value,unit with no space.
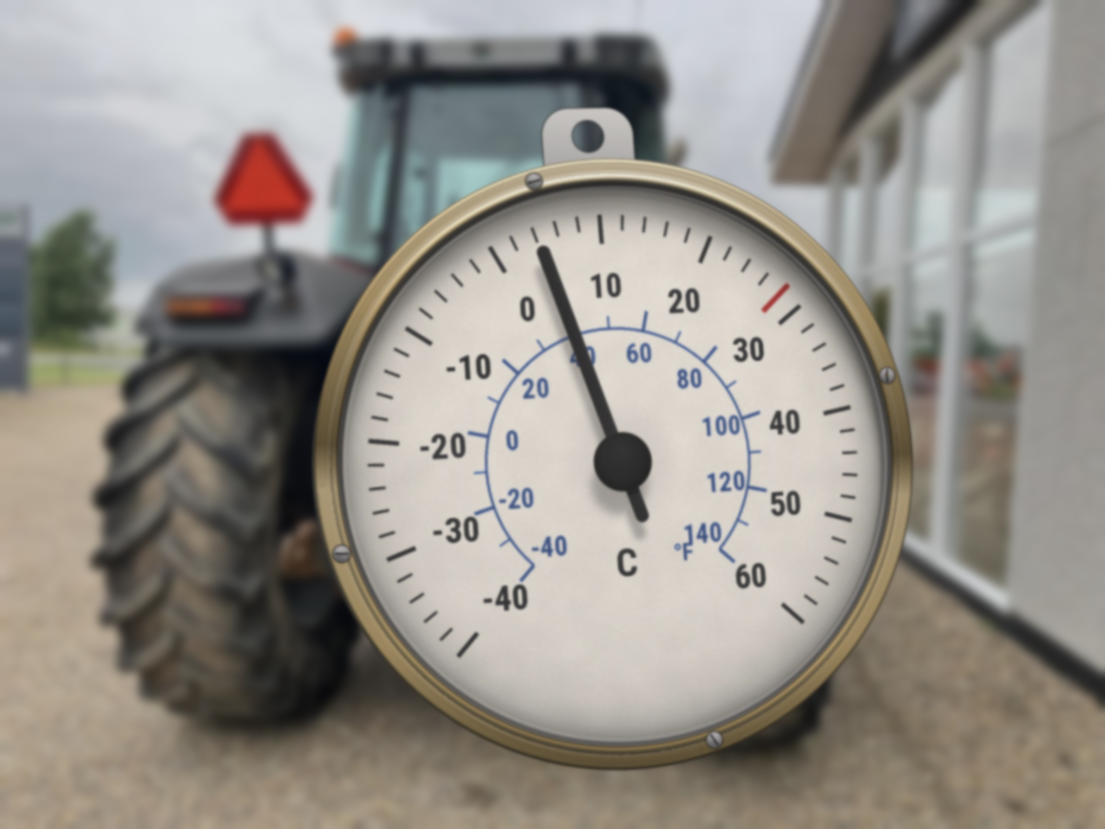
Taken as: 4,°C
